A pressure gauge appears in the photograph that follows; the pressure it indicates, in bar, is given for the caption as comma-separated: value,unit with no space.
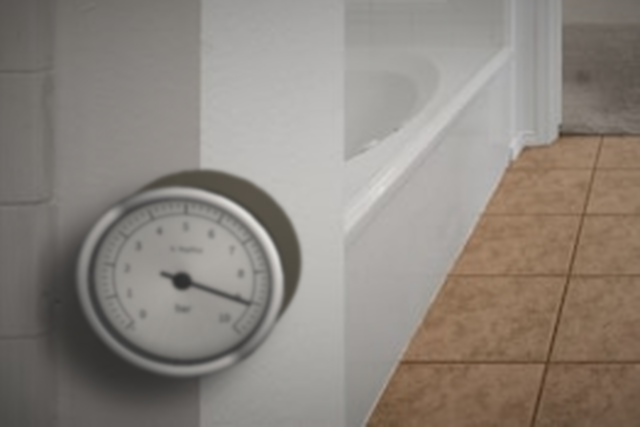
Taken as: 9,bar
